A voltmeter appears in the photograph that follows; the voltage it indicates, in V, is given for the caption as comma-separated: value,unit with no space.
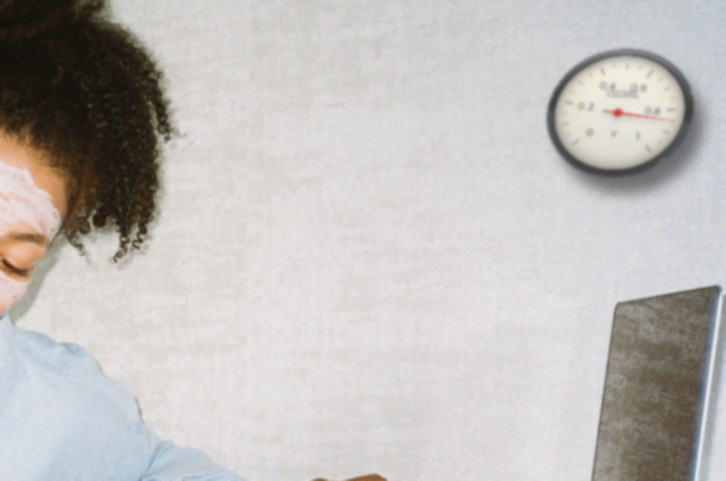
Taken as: 0.85,V
